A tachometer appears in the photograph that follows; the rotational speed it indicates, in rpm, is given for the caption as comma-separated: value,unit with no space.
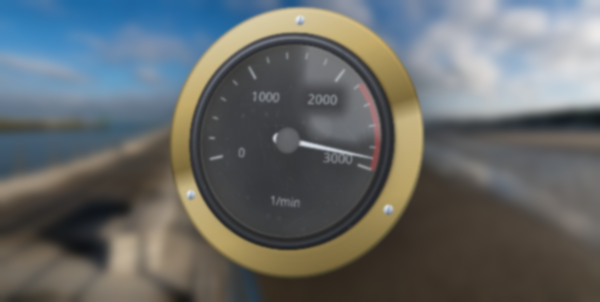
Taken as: 2900,rpm
